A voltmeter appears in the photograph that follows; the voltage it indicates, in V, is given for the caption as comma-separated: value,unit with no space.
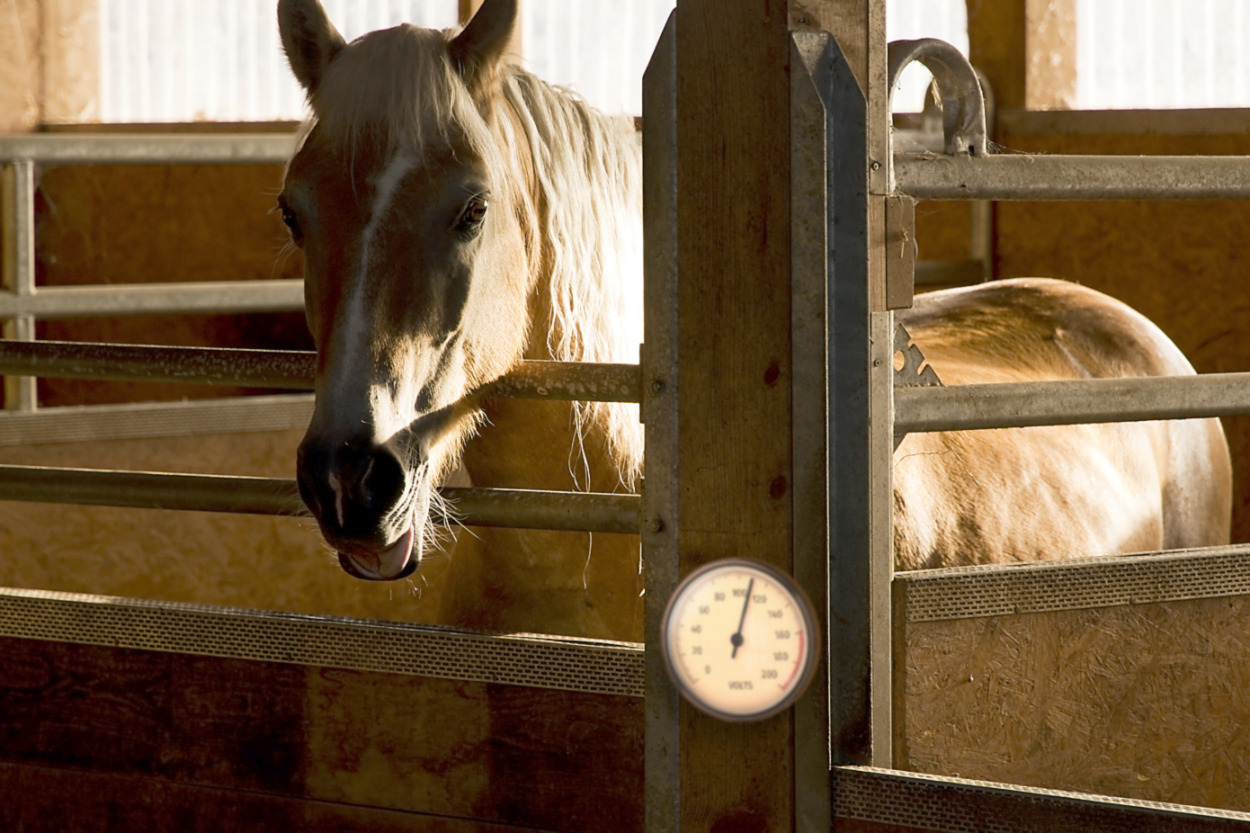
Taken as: 110,V
